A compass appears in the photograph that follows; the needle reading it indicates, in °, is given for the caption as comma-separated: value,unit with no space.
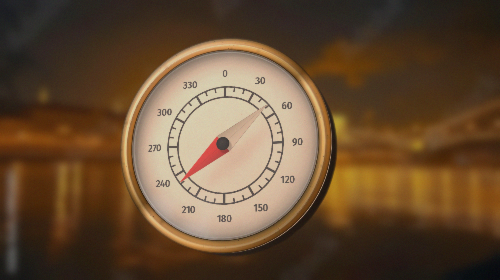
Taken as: 230,°
